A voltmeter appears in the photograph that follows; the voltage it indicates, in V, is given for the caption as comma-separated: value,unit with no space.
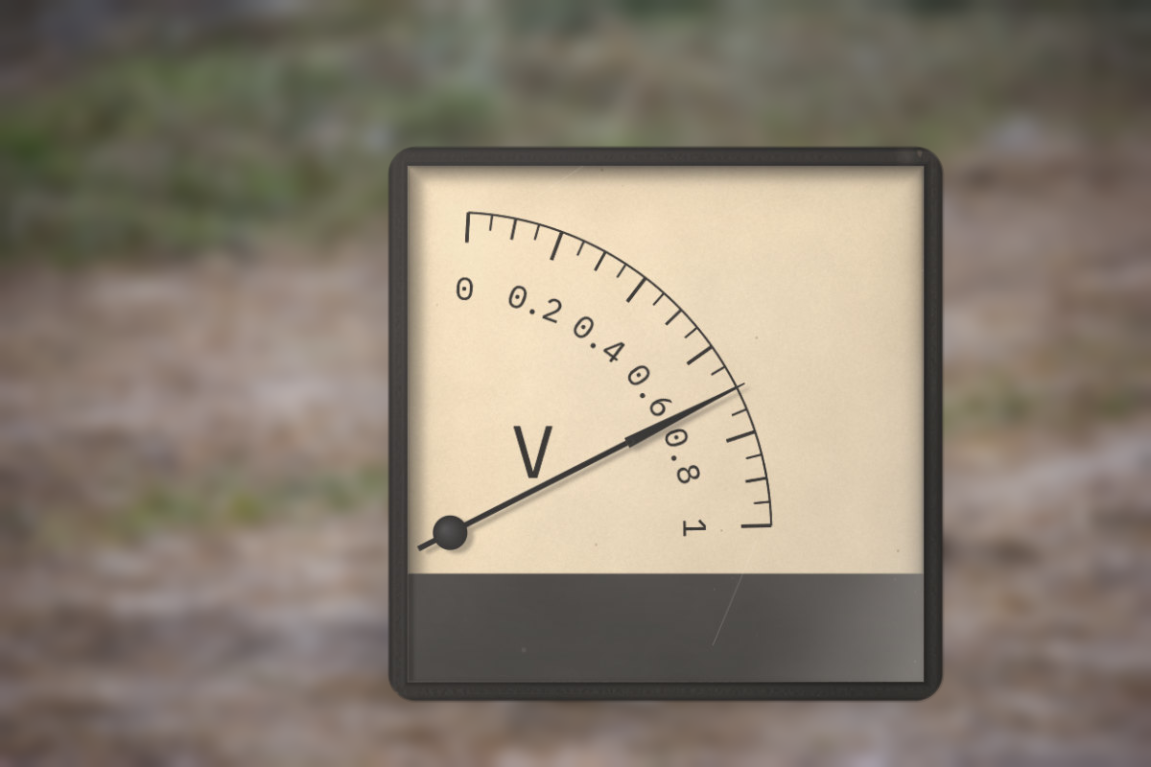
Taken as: 0.7,V
